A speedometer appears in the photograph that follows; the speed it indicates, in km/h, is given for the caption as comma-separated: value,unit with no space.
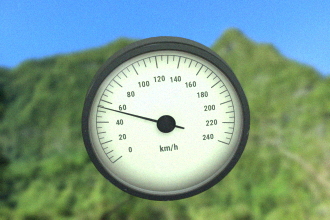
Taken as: 55,km/h
